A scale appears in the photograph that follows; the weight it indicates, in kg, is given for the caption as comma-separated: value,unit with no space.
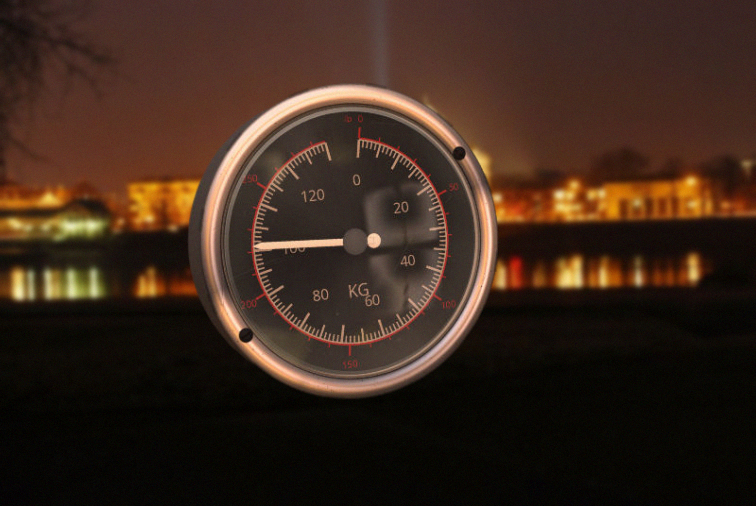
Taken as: 101,kg
